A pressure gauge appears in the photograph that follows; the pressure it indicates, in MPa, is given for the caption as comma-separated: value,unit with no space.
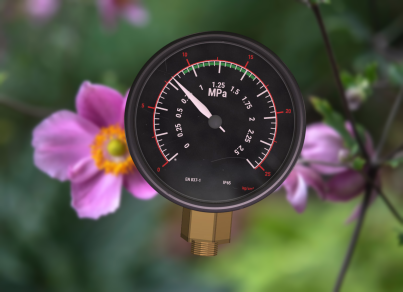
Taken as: 0.8,MPa
